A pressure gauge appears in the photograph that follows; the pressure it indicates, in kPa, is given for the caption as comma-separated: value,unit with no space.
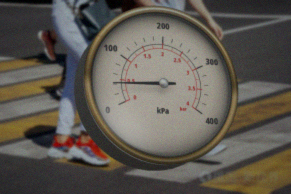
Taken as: 40,kPa
